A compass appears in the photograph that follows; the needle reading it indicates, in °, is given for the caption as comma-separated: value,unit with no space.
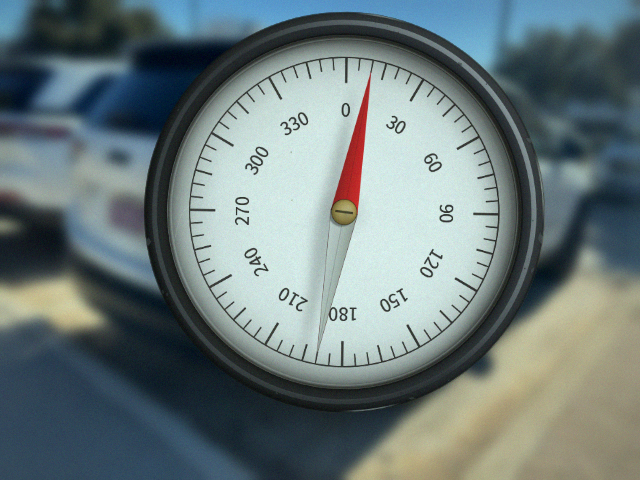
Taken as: 10,°
